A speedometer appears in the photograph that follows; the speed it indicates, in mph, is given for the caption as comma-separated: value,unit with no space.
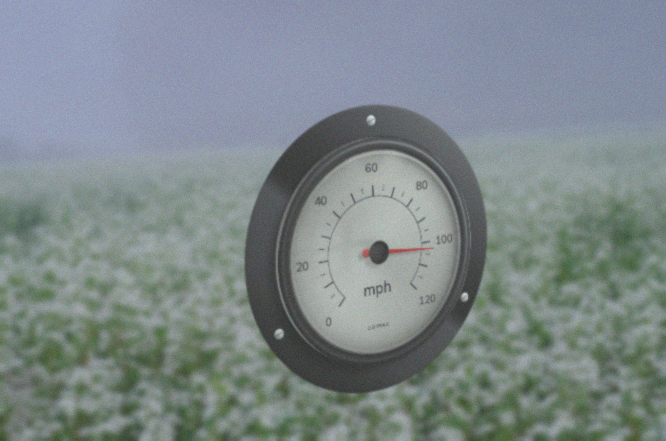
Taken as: 102.5,mph
